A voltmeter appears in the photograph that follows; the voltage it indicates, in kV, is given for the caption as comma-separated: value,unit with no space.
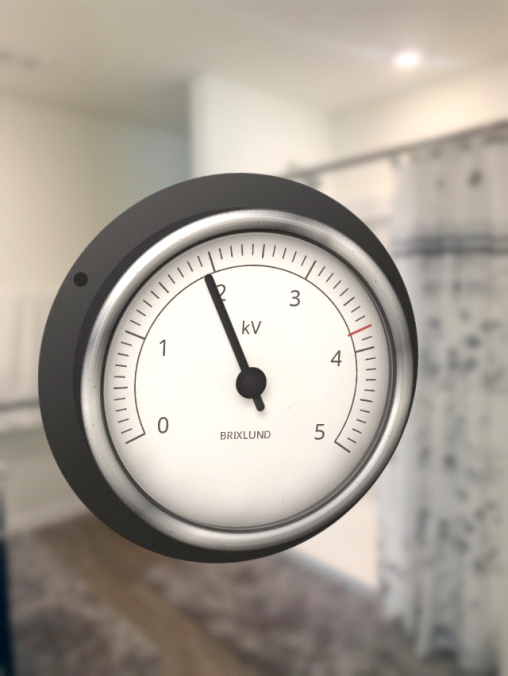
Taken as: 1.9,kV
